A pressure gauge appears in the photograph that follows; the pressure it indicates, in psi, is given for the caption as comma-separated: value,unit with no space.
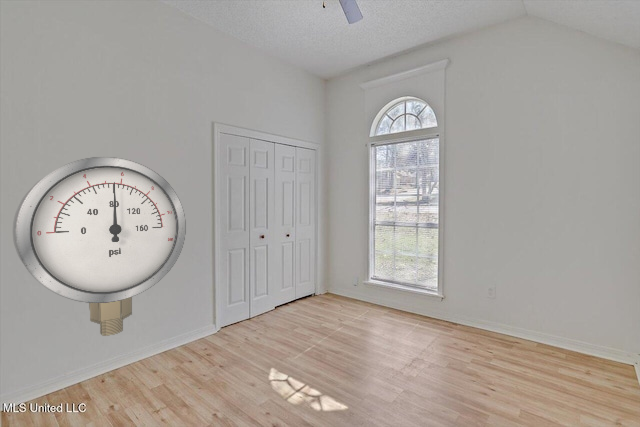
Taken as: 80,psi
